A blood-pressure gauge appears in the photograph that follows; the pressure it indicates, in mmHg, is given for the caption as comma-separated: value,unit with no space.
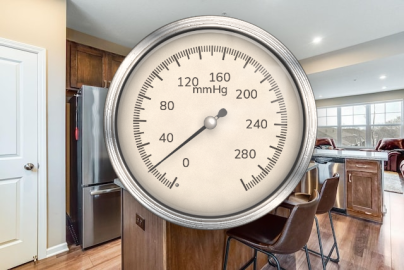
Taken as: 20,mmHg
